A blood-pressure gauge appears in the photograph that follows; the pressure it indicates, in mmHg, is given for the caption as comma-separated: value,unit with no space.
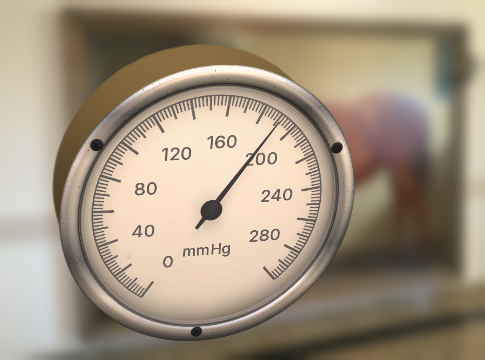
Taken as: 190,mmHg
